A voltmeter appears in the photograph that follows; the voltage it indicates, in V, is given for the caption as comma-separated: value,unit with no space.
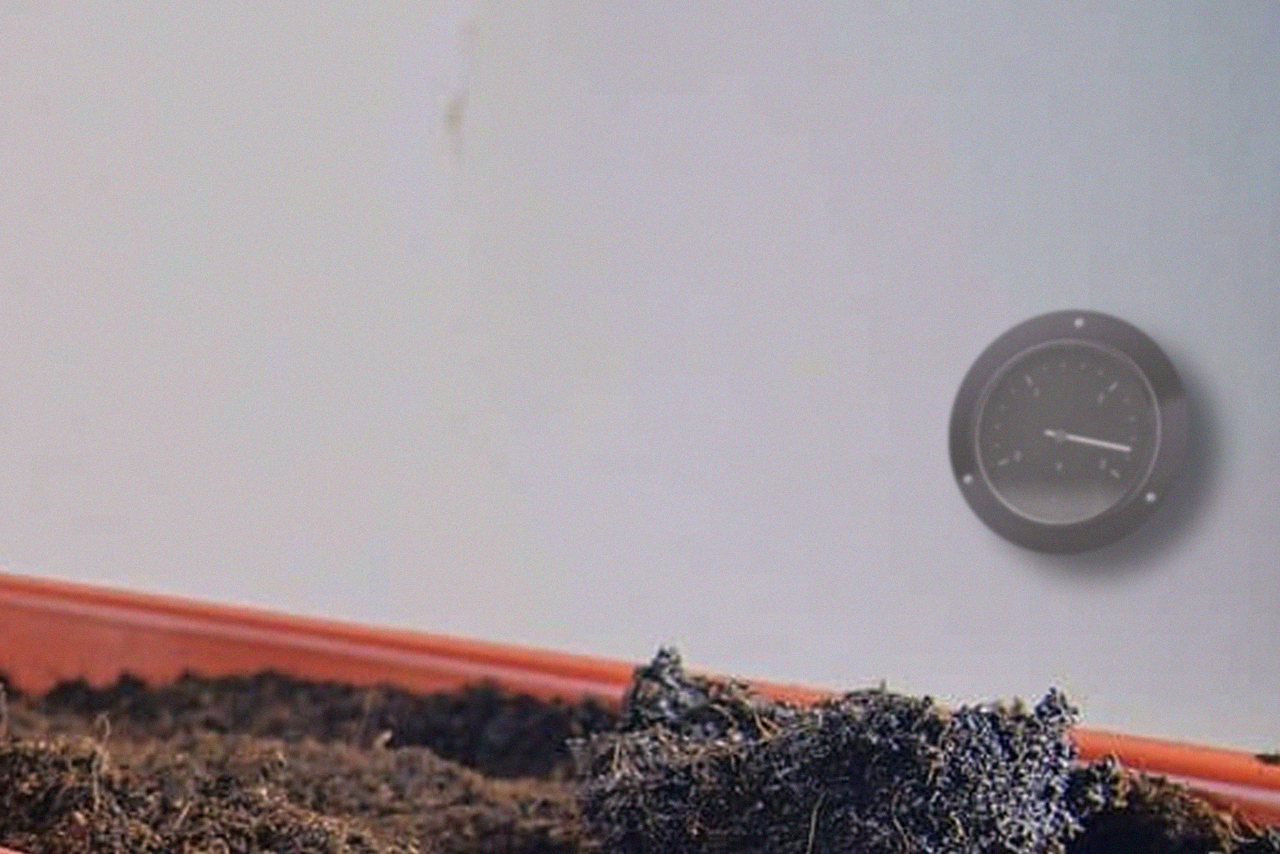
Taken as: 2.7,V
